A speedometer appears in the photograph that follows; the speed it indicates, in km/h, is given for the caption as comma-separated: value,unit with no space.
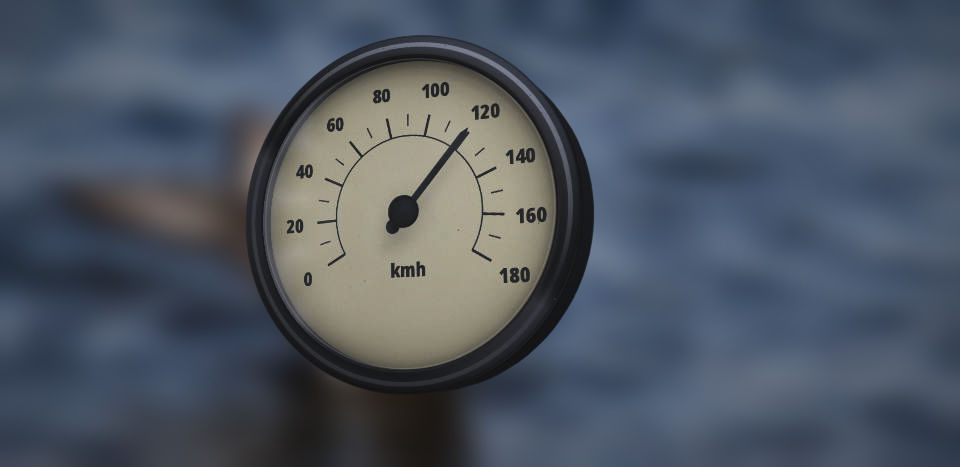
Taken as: 120,km/h
